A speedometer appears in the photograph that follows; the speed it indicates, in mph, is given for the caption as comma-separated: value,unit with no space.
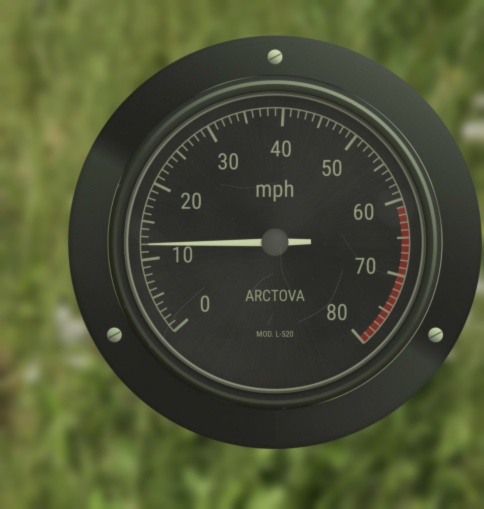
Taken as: 12,mph
